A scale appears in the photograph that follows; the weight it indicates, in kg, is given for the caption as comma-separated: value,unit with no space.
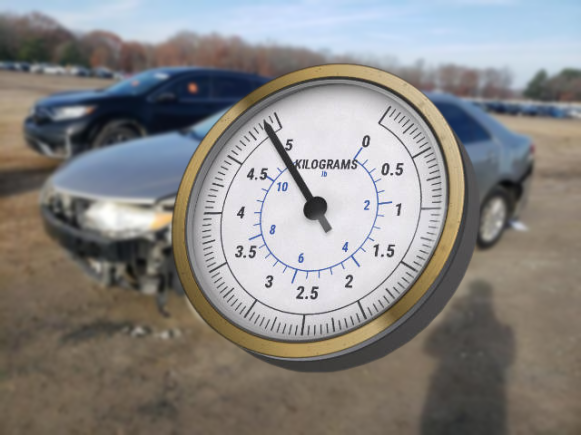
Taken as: 4.9,kg
